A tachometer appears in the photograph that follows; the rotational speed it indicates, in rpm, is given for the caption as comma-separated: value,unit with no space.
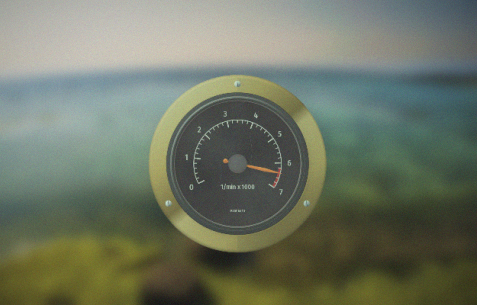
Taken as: 6400,rpm
